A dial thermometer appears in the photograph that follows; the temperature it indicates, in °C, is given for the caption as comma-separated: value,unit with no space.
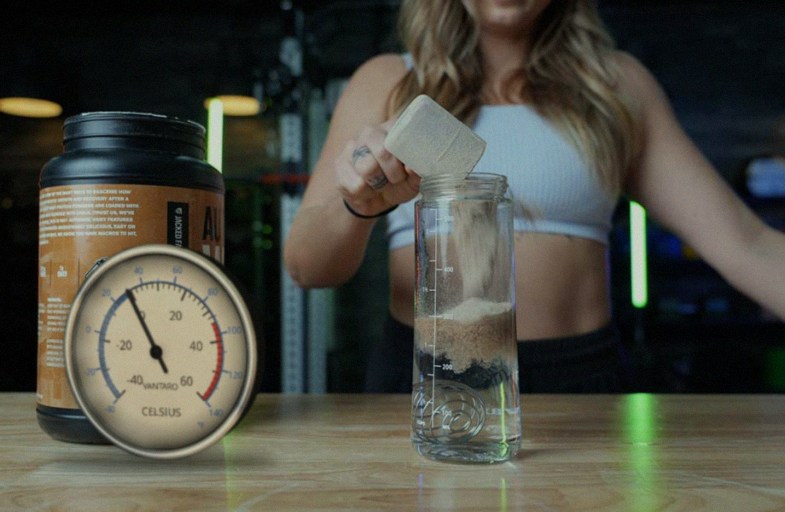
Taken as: 0,°C
